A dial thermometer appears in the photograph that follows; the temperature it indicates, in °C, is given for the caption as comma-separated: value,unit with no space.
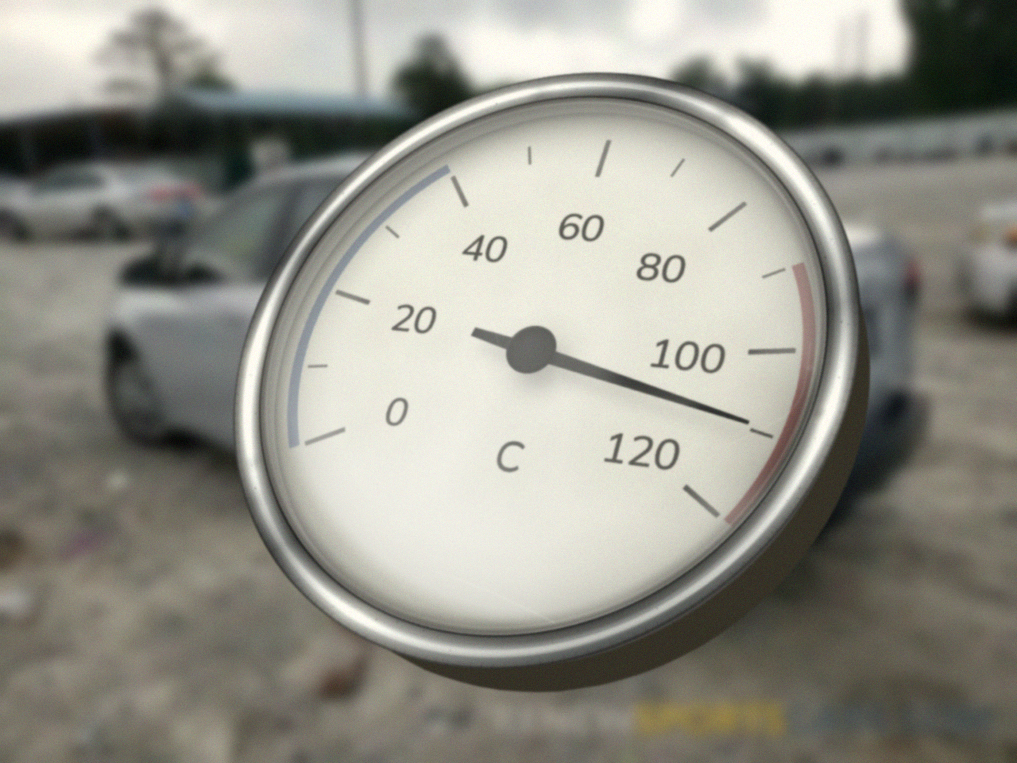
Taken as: 110,°C
